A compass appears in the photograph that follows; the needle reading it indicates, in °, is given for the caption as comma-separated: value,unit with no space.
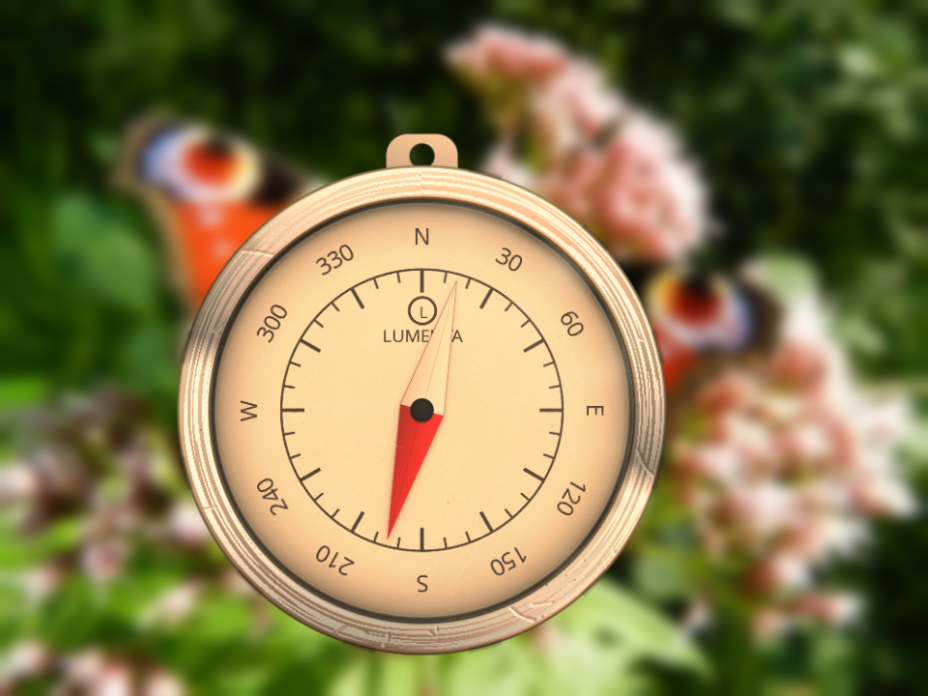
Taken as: 195,°
